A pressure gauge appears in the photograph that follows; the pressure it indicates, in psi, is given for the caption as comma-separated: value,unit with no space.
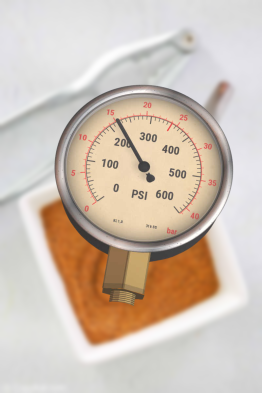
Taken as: 220,psi
